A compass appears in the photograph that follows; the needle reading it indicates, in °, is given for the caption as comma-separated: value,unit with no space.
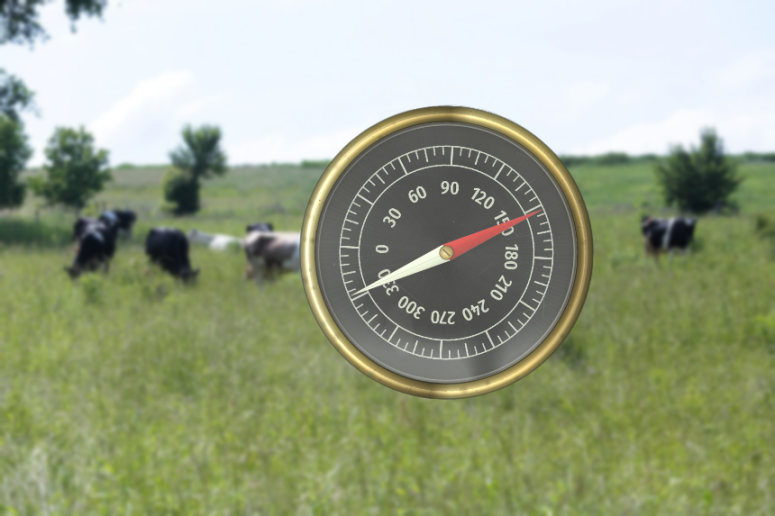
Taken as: 152.5,°
